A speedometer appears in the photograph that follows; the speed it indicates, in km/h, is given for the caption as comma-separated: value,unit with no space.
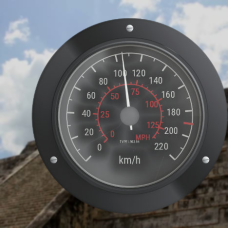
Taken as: 105,km/h
